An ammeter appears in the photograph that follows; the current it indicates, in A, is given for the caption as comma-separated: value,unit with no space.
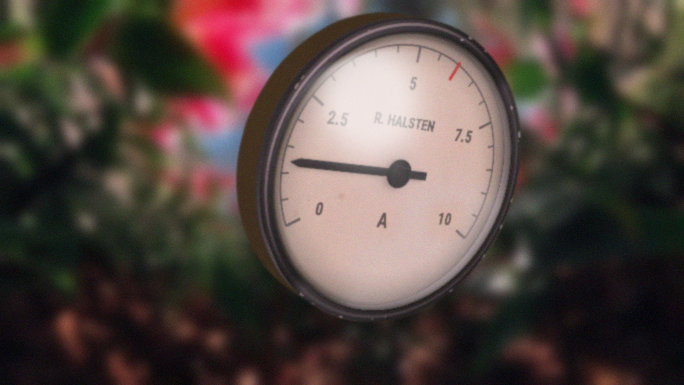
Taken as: 1.25,A
